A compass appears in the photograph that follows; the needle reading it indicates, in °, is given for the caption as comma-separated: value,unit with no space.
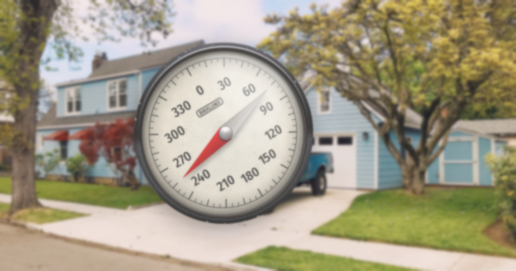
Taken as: 255,°
